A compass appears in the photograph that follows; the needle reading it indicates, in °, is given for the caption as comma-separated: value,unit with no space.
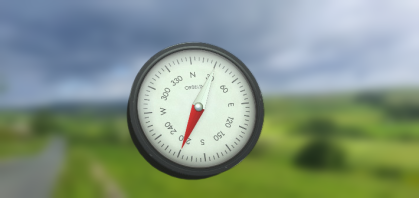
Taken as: 210,°
